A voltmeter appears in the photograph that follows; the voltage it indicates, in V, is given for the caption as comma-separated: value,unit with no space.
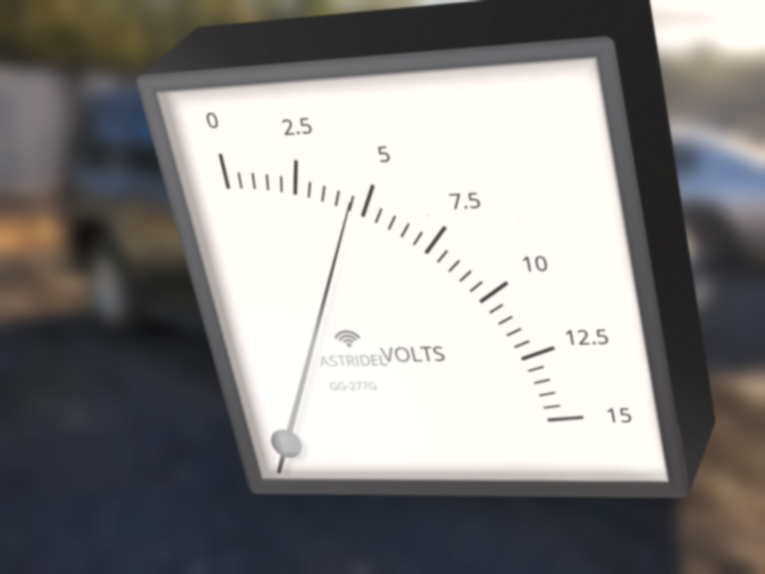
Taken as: 4.5,V
